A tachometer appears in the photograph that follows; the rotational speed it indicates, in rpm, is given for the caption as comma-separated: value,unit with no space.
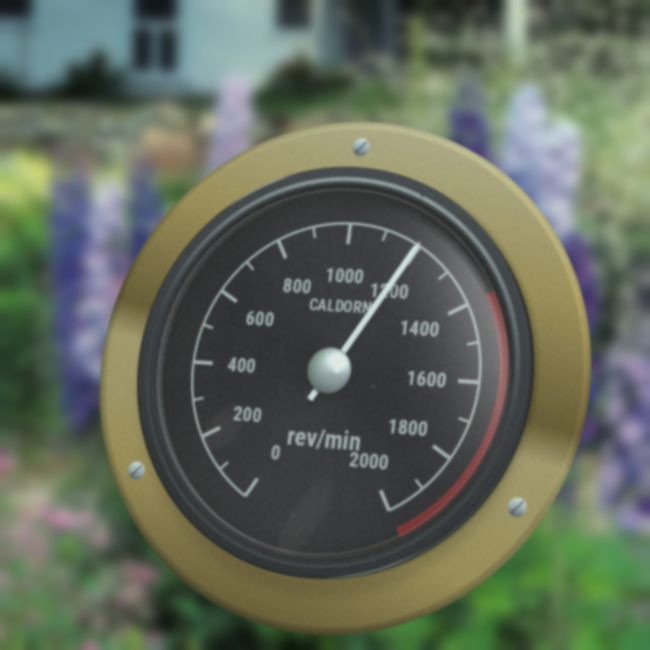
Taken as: 1200,rpm
